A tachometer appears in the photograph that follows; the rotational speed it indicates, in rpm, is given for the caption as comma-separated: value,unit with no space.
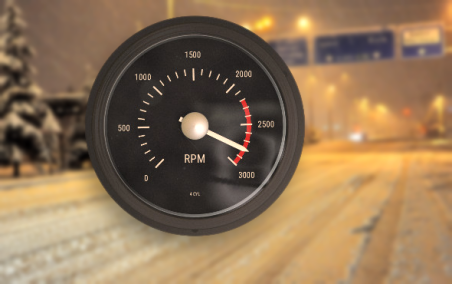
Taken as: 2800,rpm
